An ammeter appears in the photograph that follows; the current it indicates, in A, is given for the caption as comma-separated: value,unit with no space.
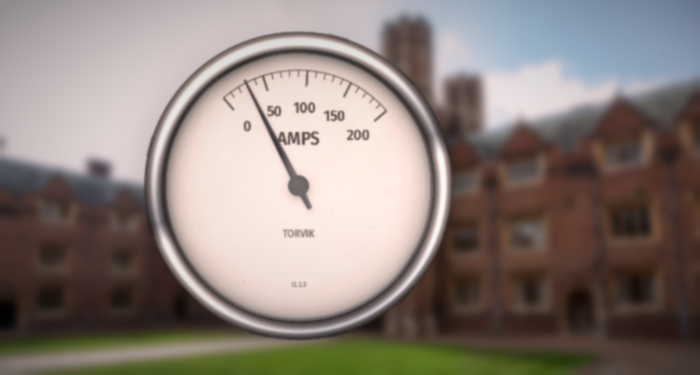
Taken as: 30,A
